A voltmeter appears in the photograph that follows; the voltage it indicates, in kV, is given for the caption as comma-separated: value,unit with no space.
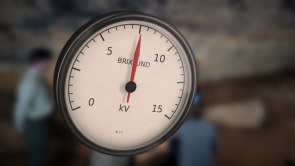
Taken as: 7.5,kV
